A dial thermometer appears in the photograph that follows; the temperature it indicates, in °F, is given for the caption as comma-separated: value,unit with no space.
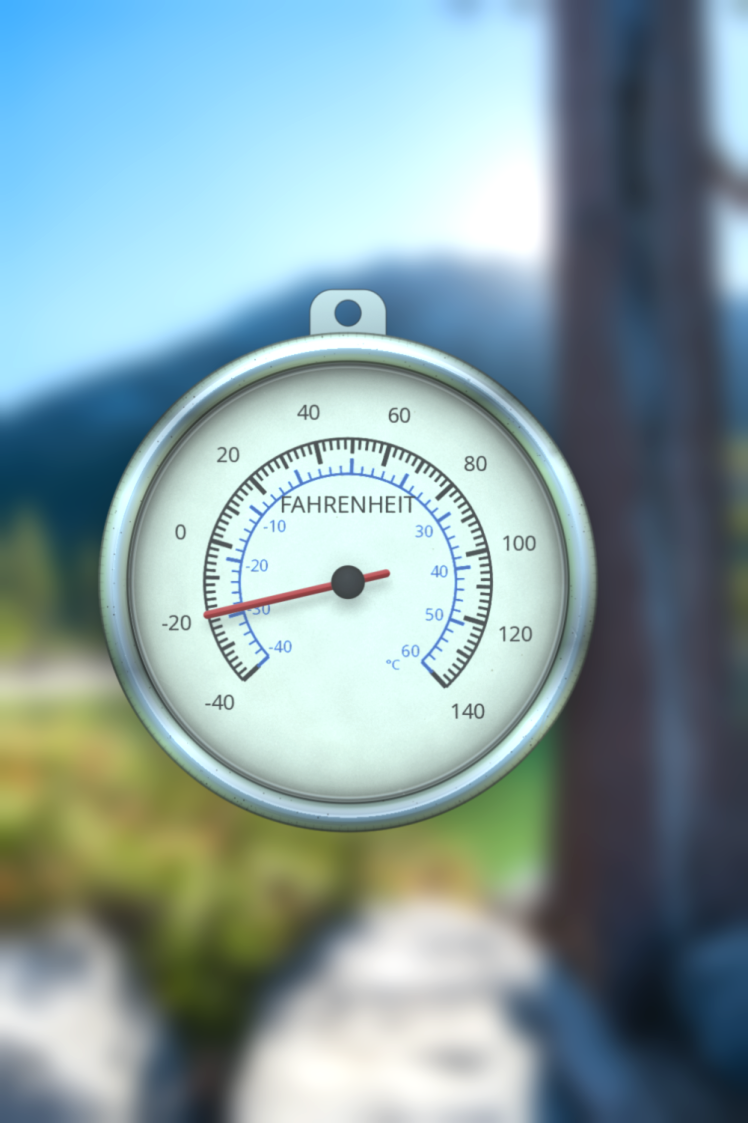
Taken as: -20,°F
